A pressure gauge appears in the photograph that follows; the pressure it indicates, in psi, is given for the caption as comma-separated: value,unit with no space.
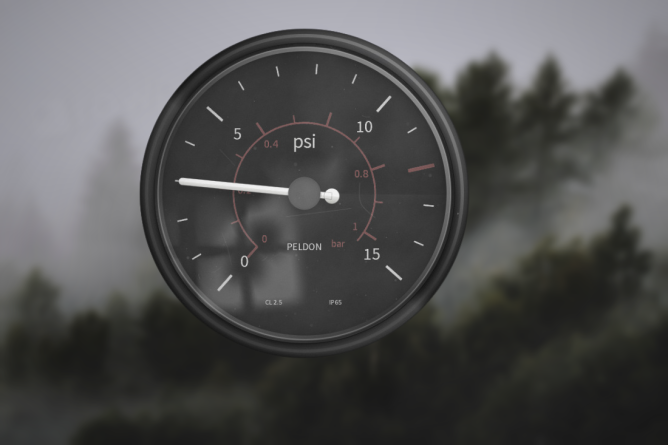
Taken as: 3,psi
